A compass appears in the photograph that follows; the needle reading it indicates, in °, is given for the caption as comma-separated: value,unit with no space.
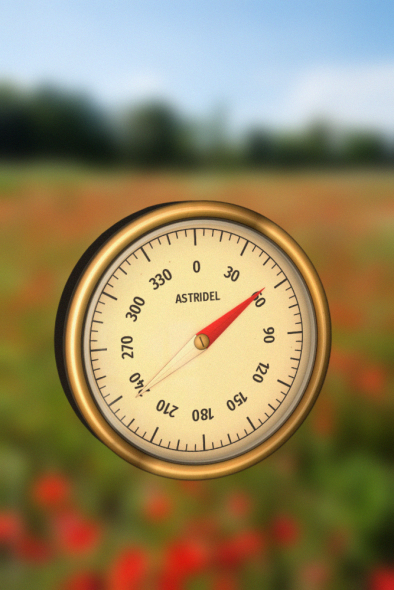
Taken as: 55,°
